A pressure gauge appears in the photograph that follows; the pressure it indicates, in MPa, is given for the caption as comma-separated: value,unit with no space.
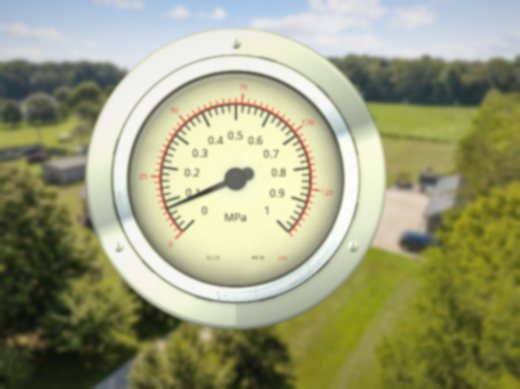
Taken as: 0.08,MPa
